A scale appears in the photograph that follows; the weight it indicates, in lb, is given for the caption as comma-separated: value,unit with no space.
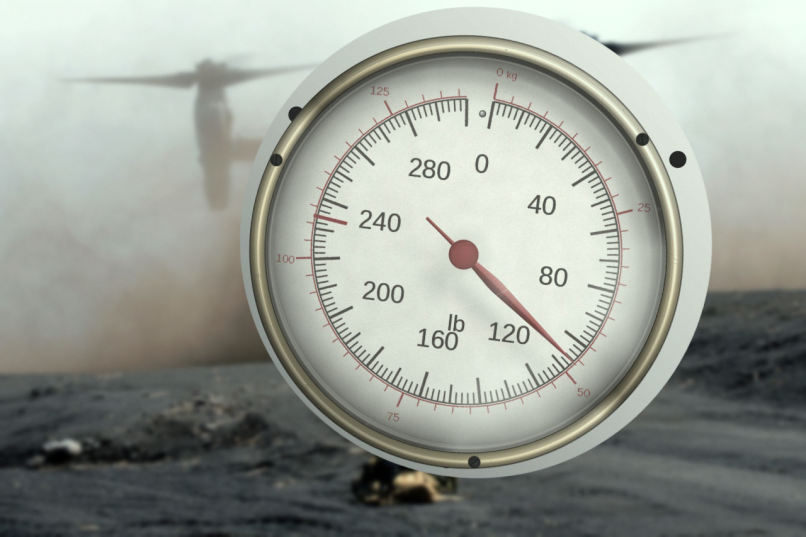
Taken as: 106,lb
